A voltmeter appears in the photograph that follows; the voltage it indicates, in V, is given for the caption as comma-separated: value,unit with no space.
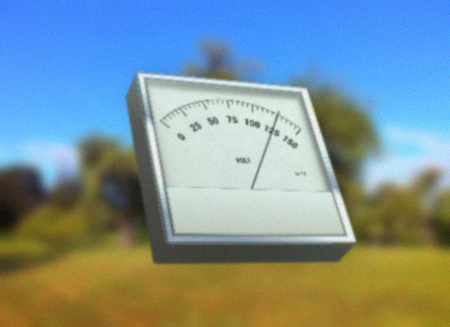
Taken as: 125,V
